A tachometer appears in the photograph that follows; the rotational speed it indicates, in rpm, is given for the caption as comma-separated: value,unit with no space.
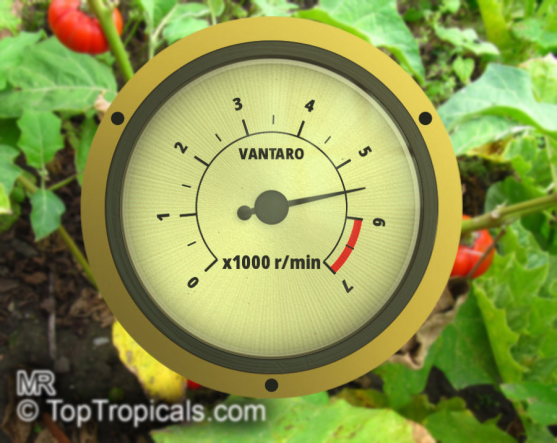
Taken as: 5500,rpm
